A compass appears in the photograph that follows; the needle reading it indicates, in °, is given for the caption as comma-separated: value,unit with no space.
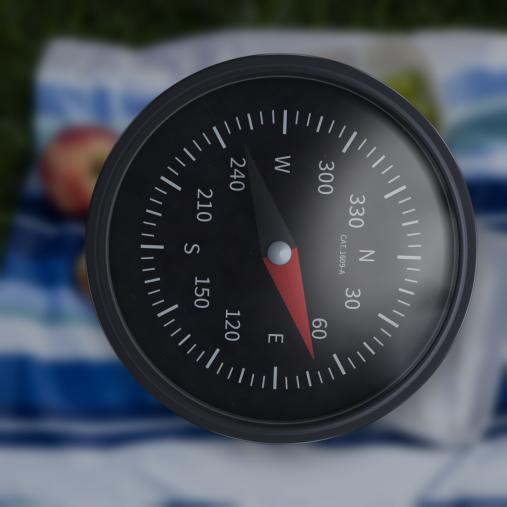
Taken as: 70,°
